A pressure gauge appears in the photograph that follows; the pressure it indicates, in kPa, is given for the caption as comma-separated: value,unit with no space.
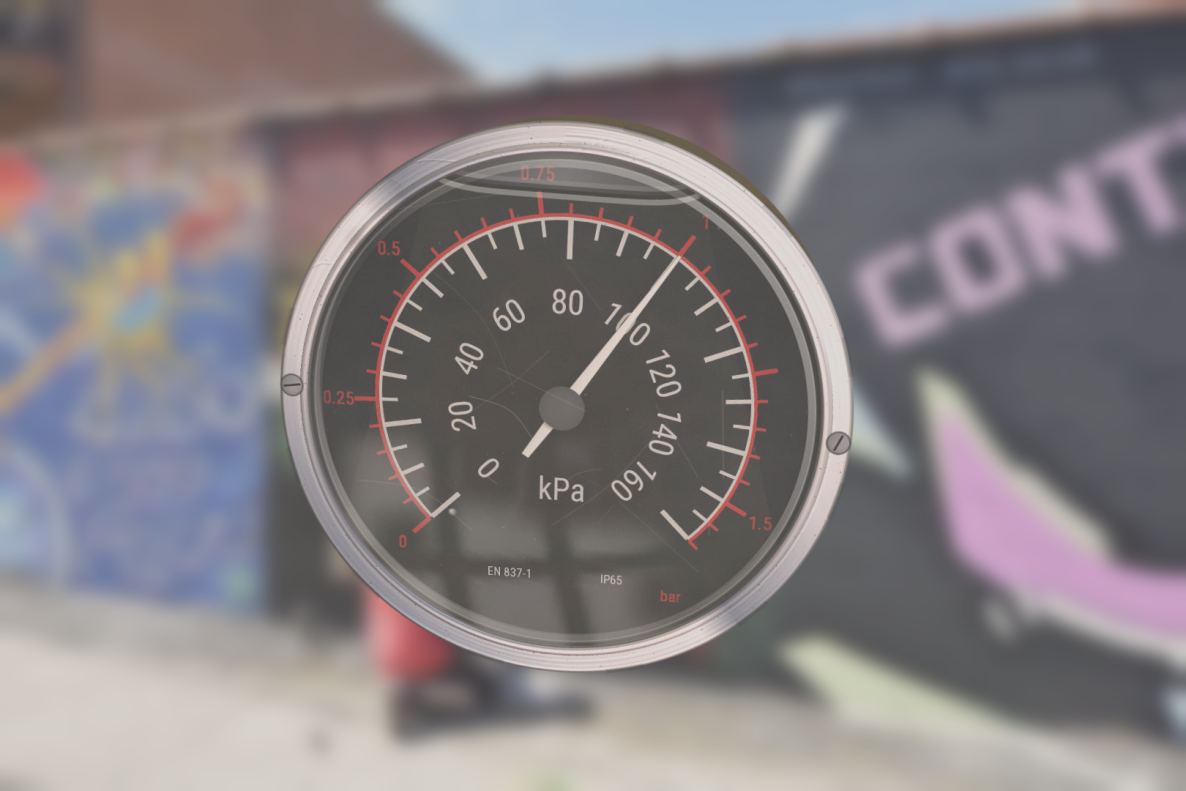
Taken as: 100,kPa
